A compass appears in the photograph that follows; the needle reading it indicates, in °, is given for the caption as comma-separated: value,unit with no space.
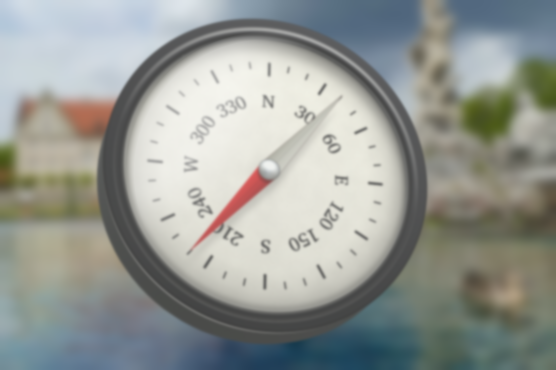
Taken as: 220,°
